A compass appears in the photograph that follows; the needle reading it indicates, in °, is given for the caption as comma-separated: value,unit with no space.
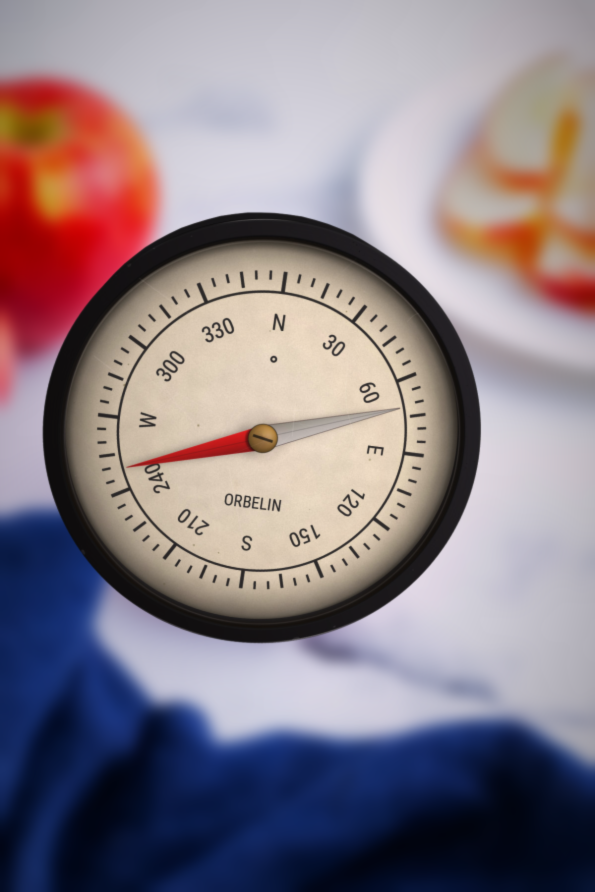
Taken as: 250,°
